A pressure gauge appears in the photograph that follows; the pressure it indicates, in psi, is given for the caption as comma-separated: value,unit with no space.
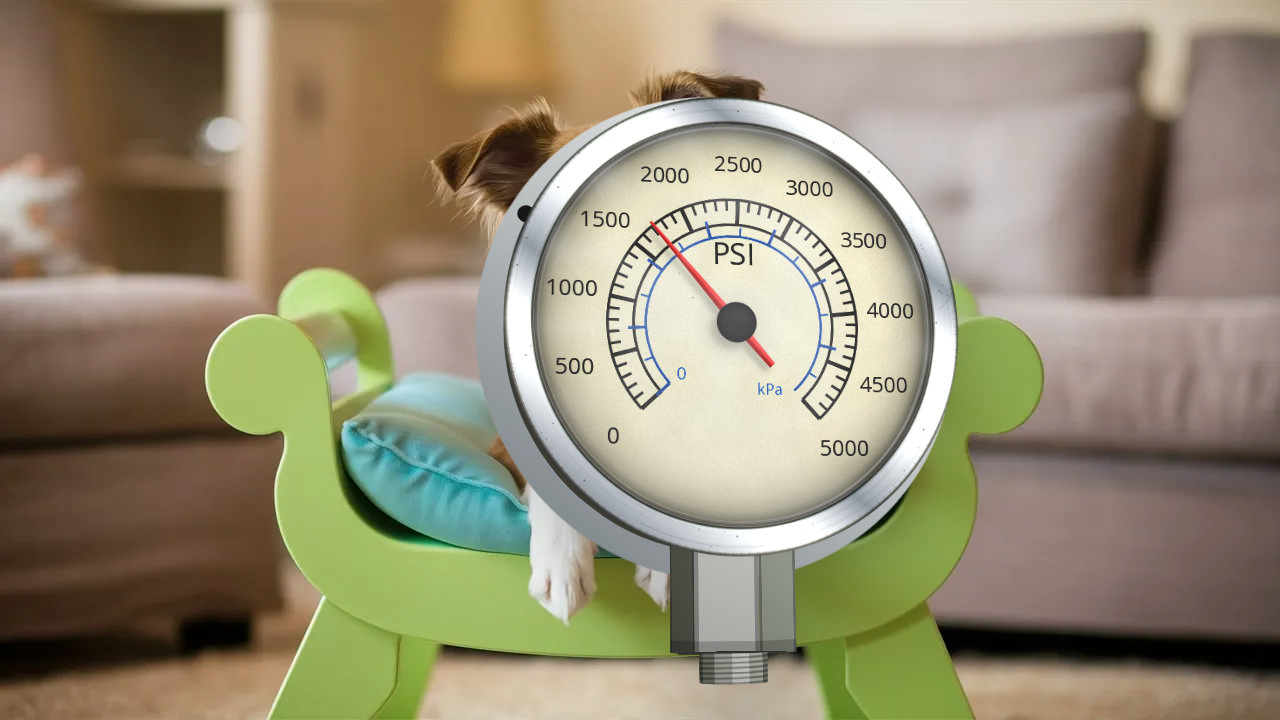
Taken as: 1700,psi
